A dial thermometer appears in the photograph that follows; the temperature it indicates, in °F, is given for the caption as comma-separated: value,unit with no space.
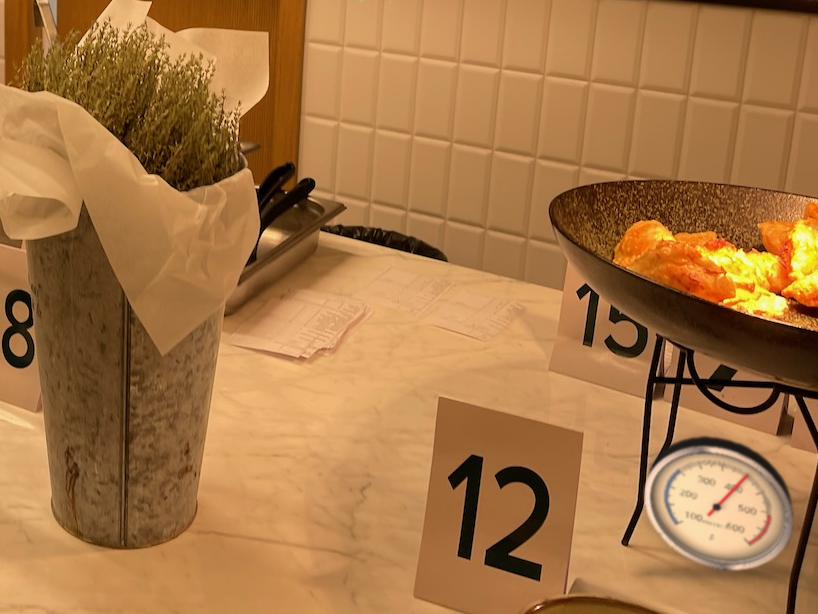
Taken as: 400,°F
